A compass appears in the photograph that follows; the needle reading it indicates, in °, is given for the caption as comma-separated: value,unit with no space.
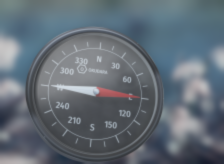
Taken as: 90,°
